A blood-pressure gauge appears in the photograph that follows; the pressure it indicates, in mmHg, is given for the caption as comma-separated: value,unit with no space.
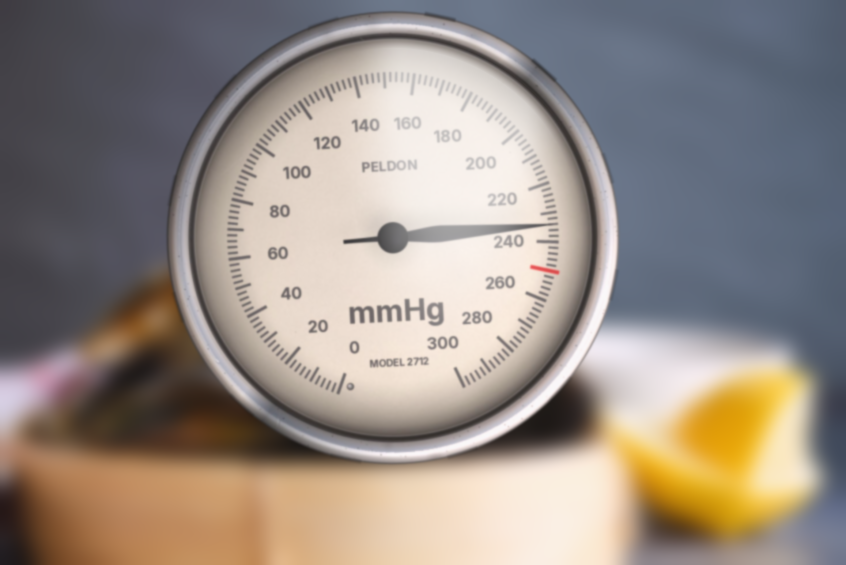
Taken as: 234,mmHg
